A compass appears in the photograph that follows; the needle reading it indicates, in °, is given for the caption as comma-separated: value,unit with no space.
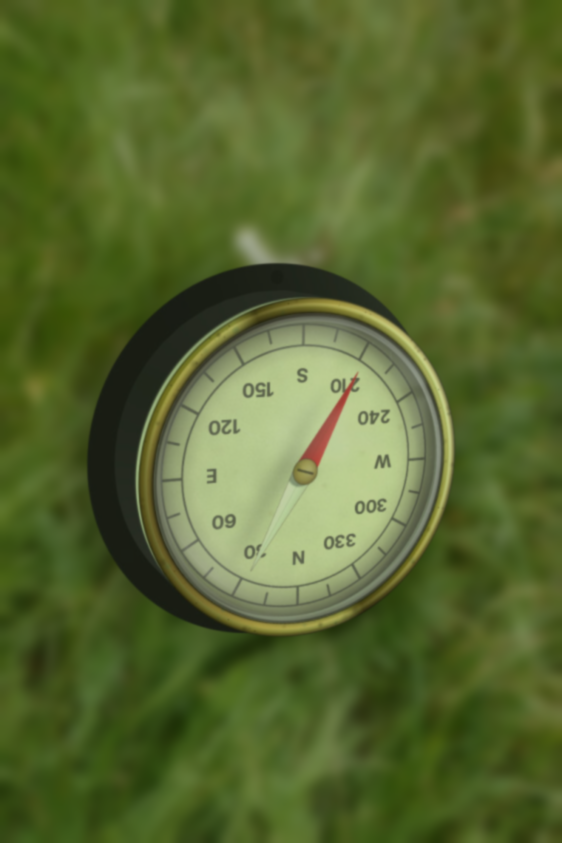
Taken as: 210,°
